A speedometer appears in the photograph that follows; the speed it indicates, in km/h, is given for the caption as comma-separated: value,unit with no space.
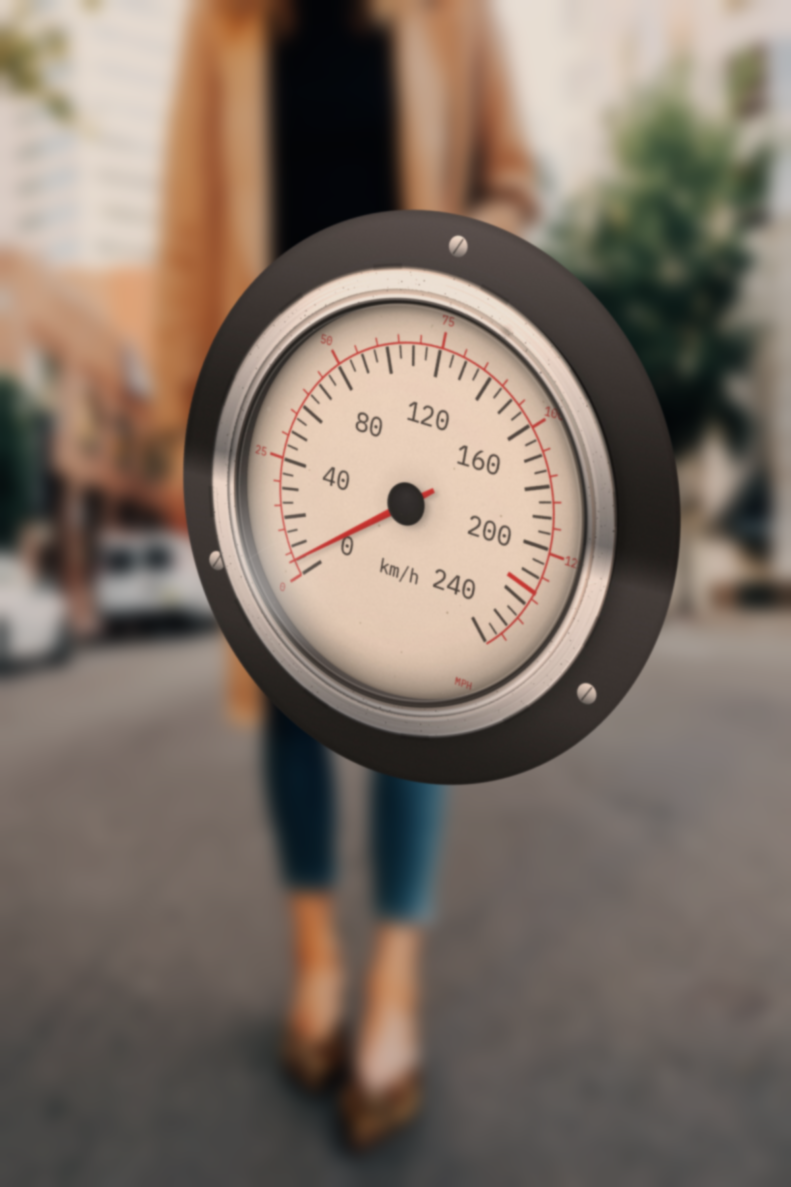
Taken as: 5,km/h
